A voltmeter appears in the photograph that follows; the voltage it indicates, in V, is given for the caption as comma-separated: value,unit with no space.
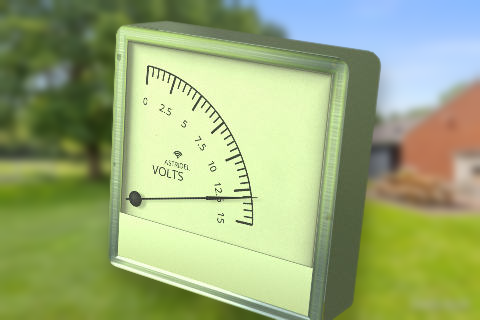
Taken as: 13,V
